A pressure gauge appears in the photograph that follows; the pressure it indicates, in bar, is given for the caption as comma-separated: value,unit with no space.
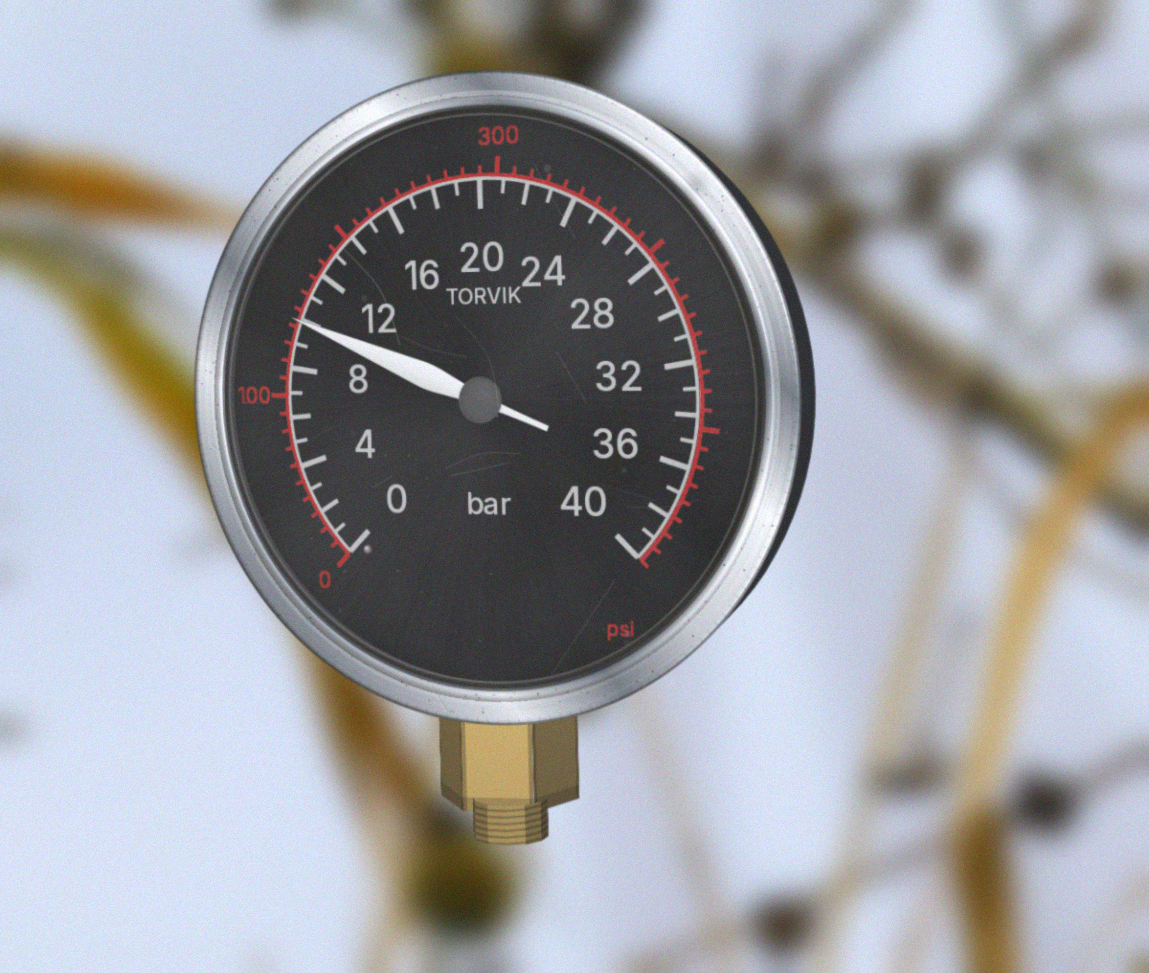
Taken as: 10,bar
